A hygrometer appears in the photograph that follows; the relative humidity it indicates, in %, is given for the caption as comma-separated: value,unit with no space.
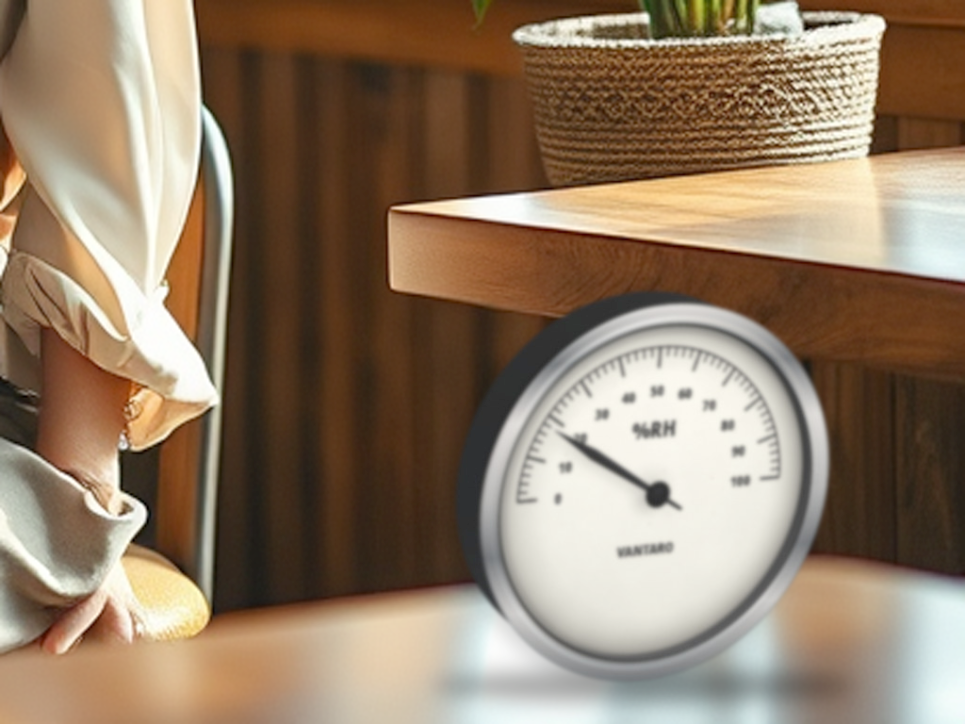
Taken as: 18,%
